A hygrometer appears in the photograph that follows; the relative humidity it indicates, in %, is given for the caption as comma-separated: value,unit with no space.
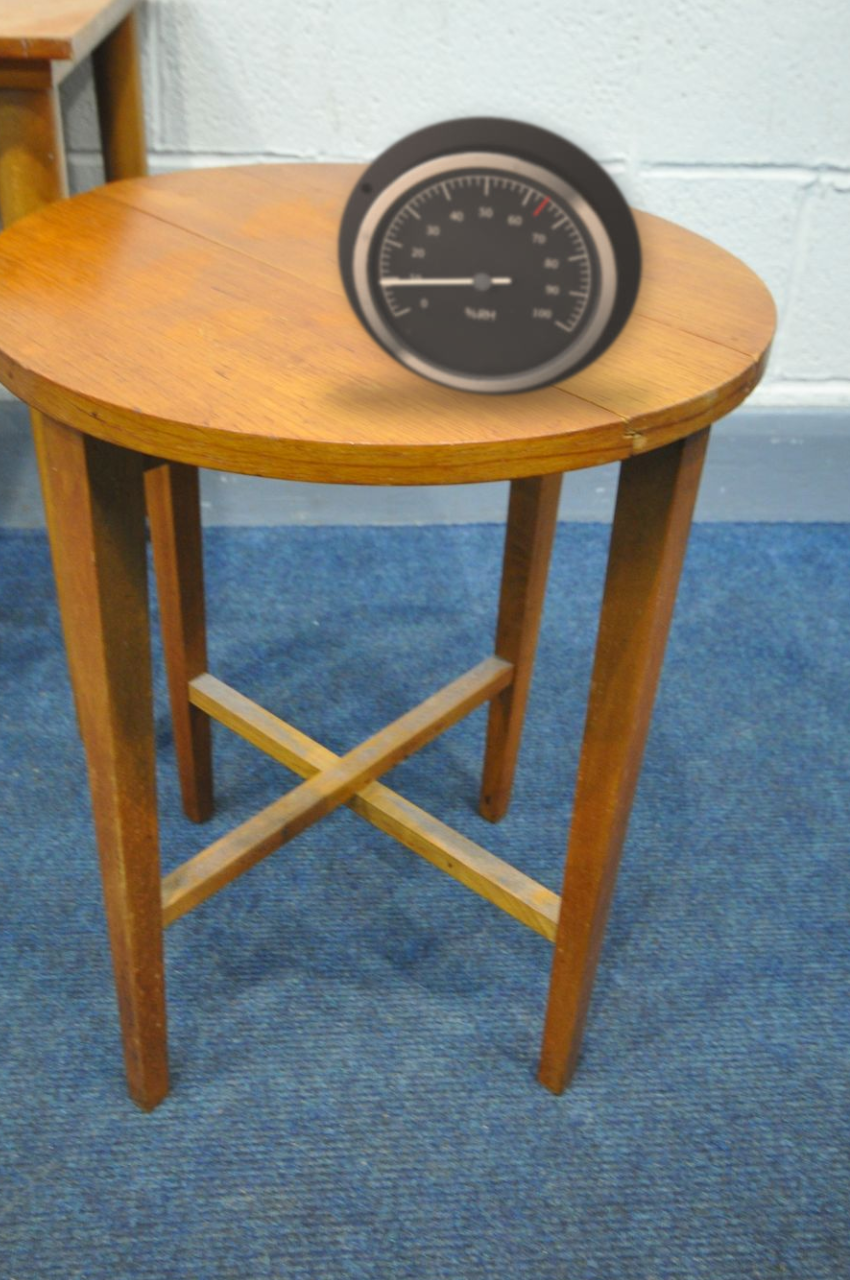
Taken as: 10,%
